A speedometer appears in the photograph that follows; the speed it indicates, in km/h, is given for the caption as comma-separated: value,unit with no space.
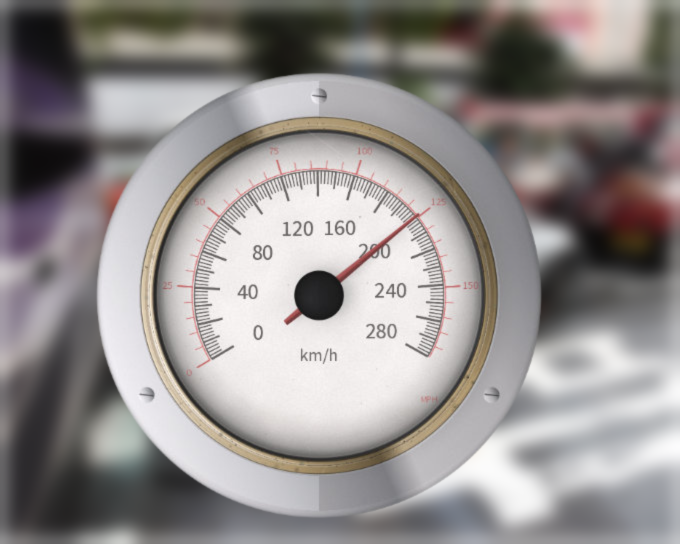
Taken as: 200,km/h
